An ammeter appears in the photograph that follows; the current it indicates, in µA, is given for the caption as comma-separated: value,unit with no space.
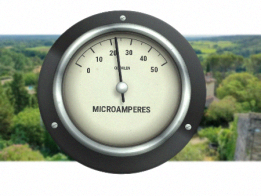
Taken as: 22.5,µA
